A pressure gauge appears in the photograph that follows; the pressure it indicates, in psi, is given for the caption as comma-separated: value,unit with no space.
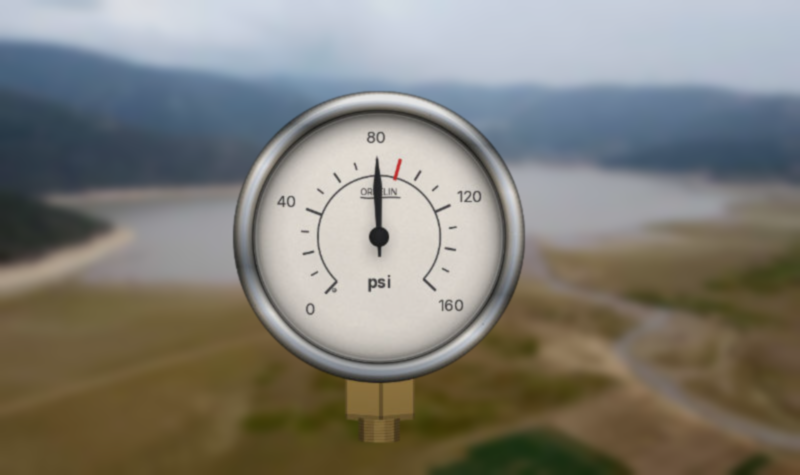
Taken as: 80,psi
